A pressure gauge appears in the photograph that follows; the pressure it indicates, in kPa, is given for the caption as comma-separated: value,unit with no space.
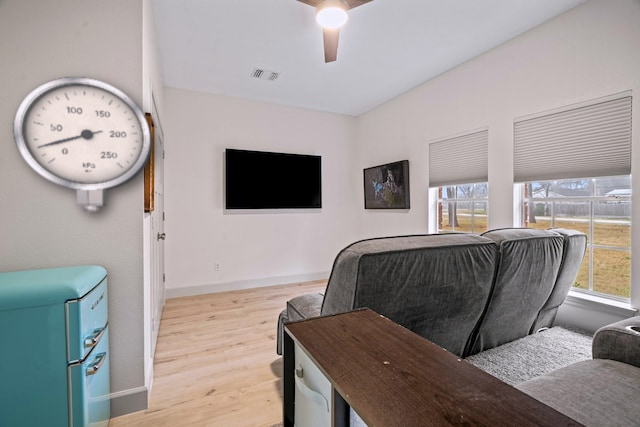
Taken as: 20,kPa
